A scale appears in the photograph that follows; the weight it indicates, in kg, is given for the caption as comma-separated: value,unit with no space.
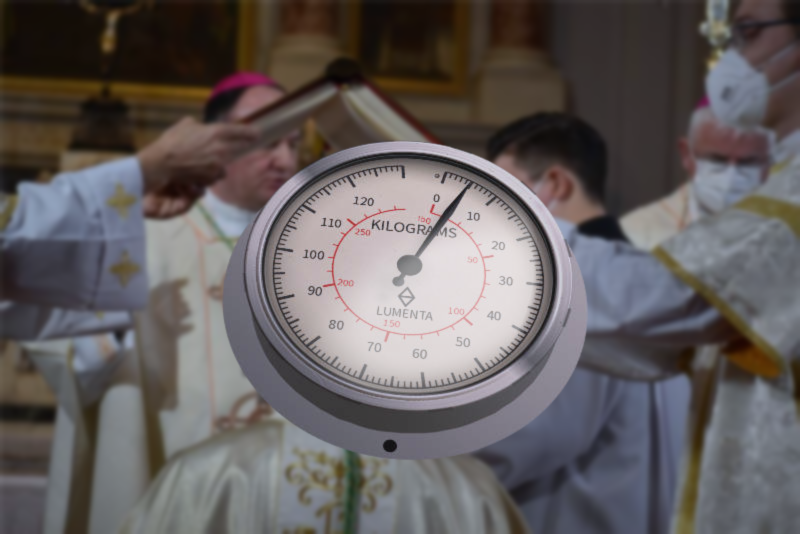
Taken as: 5,kg
